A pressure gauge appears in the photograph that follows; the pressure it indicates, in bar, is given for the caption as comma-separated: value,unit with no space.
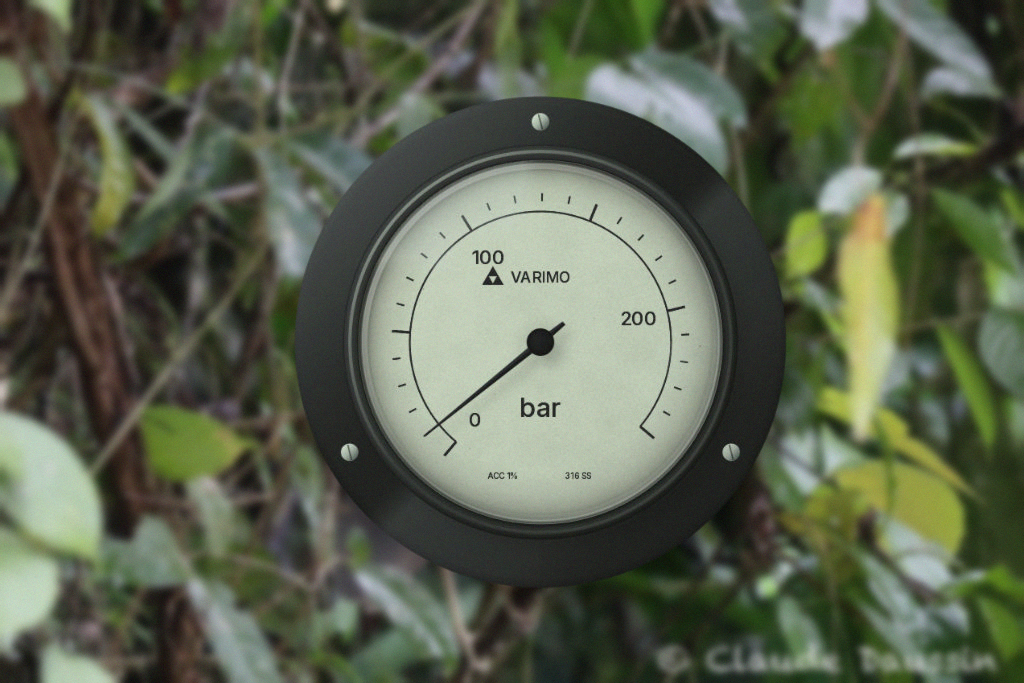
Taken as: 10,bar
